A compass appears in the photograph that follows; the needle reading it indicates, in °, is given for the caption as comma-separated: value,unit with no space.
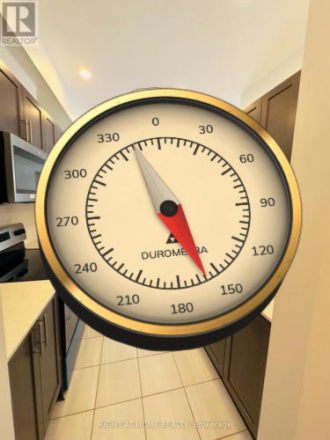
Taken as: 160,°
